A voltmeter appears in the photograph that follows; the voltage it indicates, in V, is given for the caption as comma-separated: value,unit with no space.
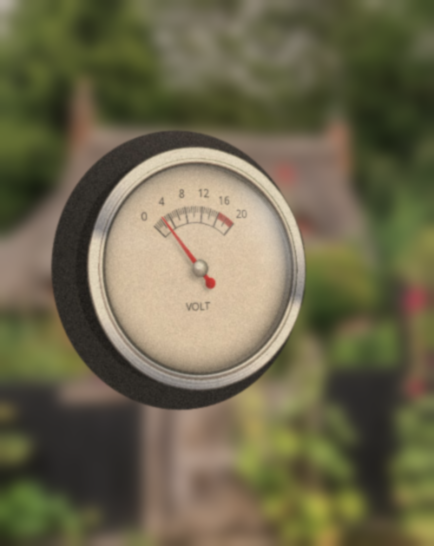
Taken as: 2,V
